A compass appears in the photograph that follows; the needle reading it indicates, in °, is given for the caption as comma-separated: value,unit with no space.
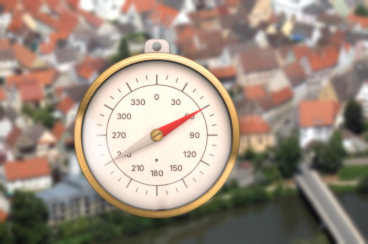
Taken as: 60,°
